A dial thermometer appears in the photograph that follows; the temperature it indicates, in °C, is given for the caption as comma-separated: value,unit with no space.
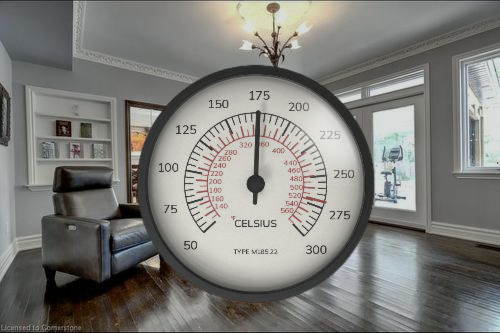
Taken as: 175,°C
